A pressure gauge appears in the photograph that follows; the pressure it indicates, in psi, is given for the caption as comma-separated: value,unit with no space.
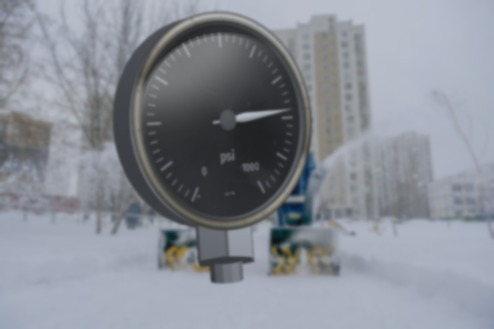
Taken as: 780,psi
